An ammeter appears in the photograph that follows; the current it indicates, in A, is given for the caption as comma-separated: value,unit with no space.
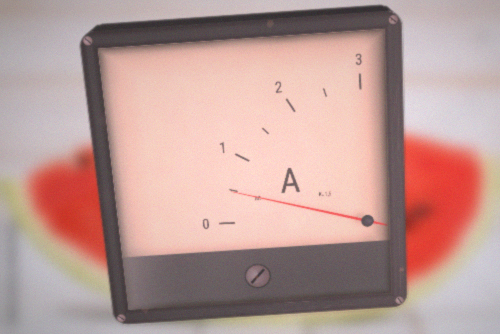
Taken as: 0.5,A
